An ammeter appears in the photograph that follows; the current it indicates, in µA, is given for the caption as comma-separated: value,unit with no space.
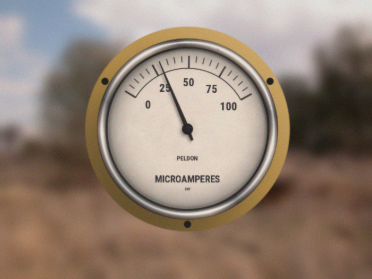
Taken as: 30,µA
